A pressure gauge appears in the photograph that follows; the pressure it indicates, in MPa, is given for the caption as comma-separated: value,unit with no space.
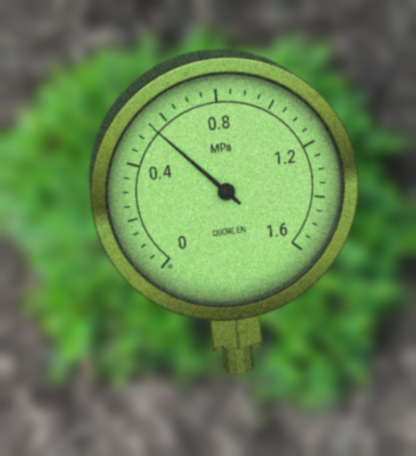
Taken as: 0.55,MPa
